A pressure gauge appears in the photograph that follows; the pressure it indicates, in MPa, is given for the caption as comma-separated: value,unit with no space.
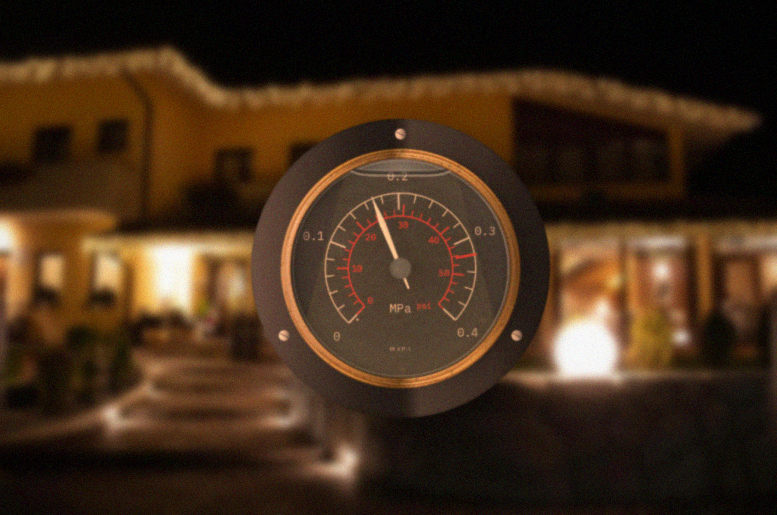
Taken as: 0.17,MPa
